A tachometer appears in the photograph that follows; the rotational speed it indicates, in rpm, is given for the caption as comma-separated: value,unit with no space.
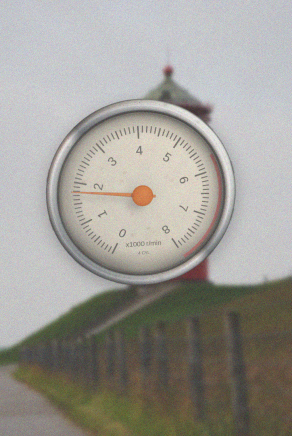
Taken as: 1800,rpm
